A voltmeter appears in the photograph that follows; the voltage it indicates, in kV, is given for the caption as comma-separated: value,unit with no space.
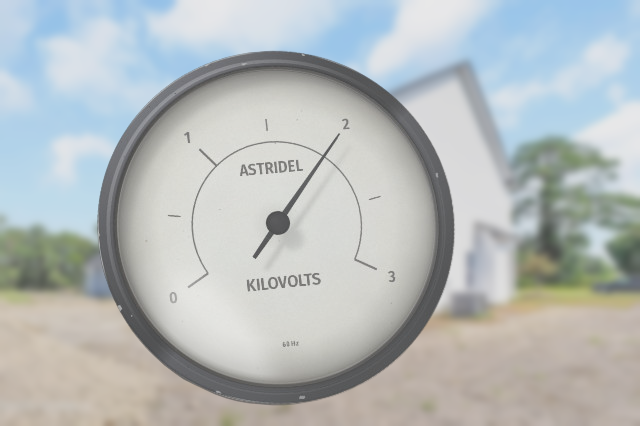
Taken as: 2,kV
